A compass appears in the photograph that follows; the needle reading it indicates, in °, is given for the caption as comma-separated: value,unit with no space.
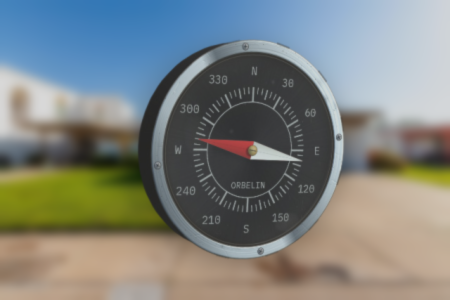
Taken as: 280,°
